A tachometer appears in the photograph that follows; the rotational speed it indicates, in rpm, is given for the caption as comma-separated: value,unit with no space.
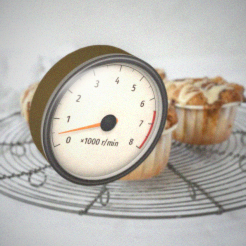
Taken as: 500,rpm
